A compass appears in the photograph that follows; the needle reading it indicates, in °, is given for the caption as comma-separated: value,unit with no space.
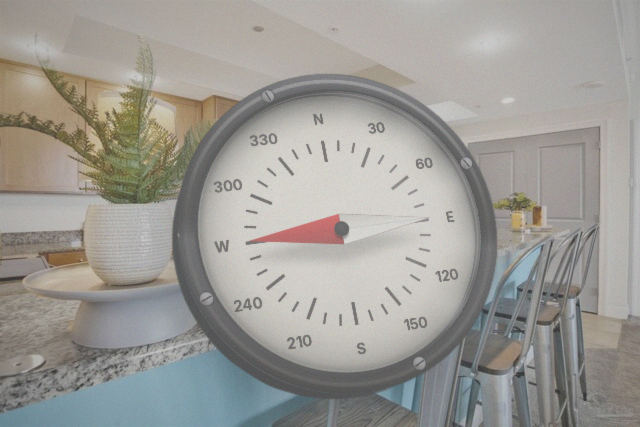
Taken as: 270,°
